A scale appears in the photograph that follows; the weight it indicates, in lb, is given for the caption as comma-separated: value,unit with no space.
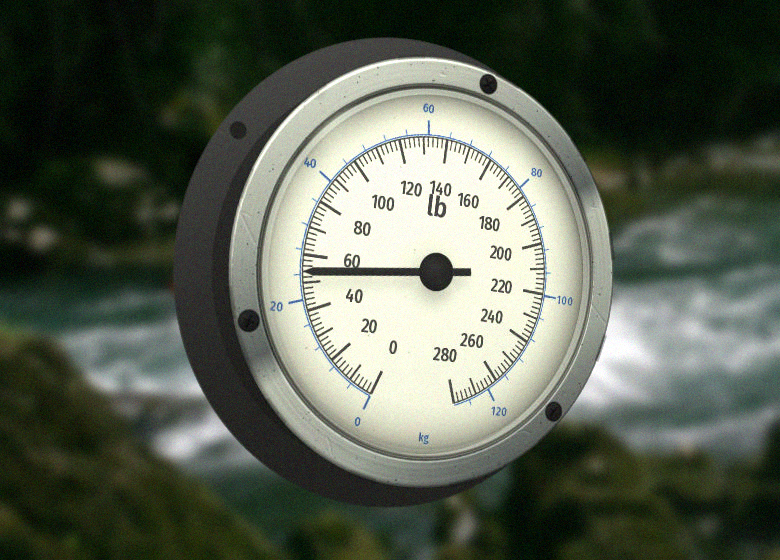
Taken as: 54,lb
